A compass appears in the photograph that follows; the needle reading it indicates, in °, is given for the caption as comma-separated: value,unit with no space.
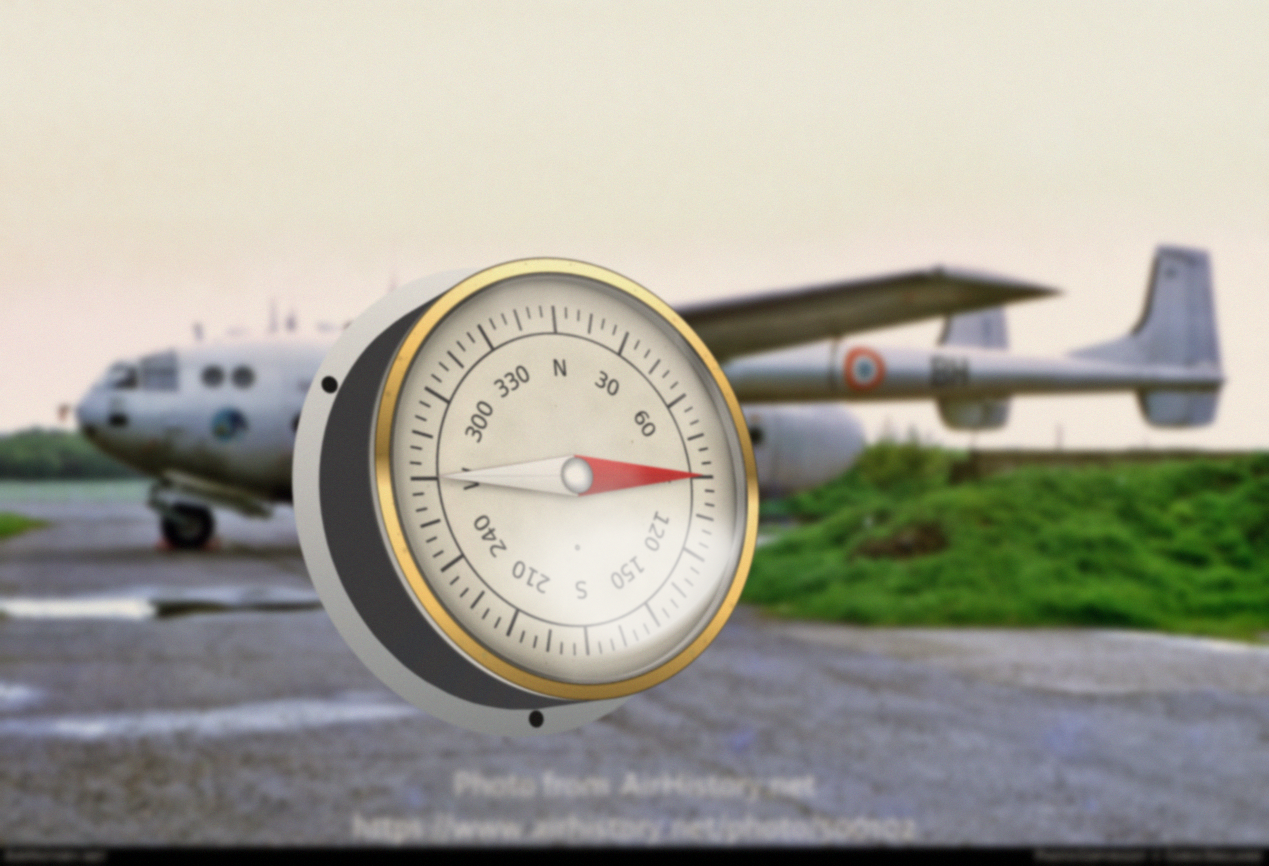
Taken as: 90,°
